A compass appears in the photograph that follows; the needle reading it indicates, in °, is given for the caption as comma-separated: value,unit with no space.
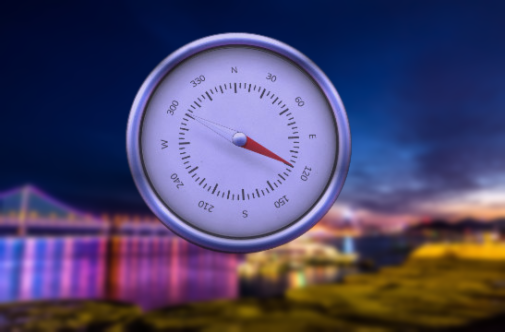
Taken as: 120,°
